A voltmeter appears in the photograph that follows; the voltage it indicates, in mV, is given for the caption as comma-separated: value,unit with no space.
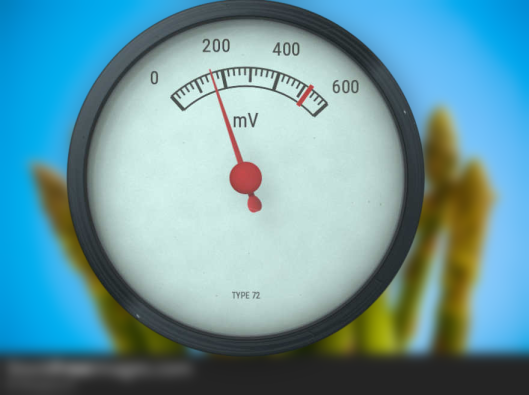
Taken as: 160,mV
